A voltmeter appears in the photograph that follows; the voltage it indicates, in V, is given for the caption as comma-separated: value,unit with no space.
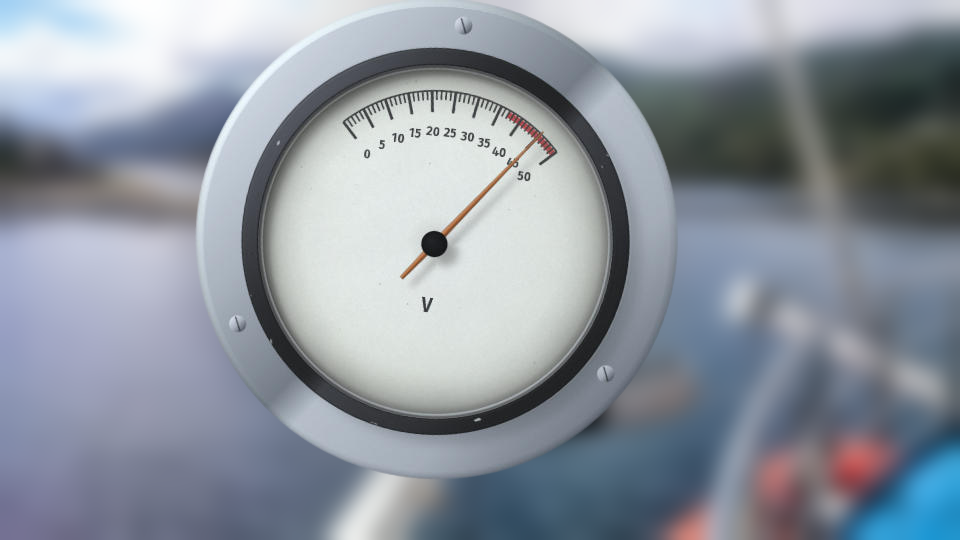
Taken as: 45,V
